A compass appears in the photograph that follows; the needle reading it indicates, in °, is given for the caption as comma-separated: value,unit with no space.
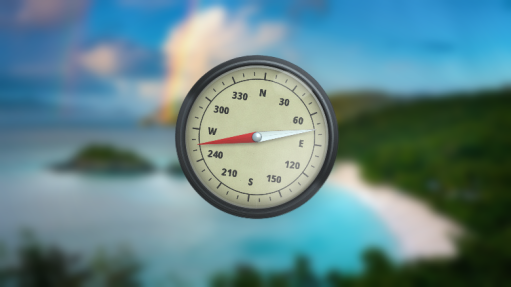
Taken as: 255,°
